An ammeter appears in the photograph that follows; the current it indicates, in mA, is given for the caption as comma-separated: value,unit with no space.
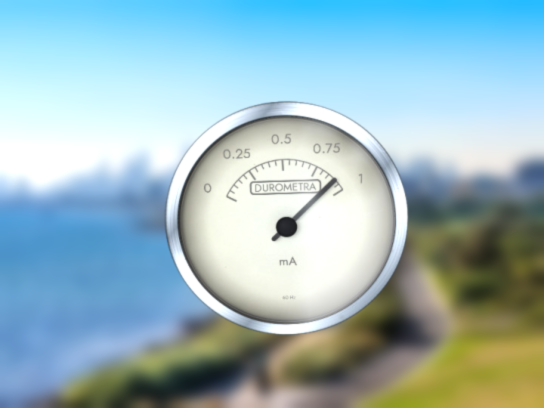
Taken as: 0.9,mA
